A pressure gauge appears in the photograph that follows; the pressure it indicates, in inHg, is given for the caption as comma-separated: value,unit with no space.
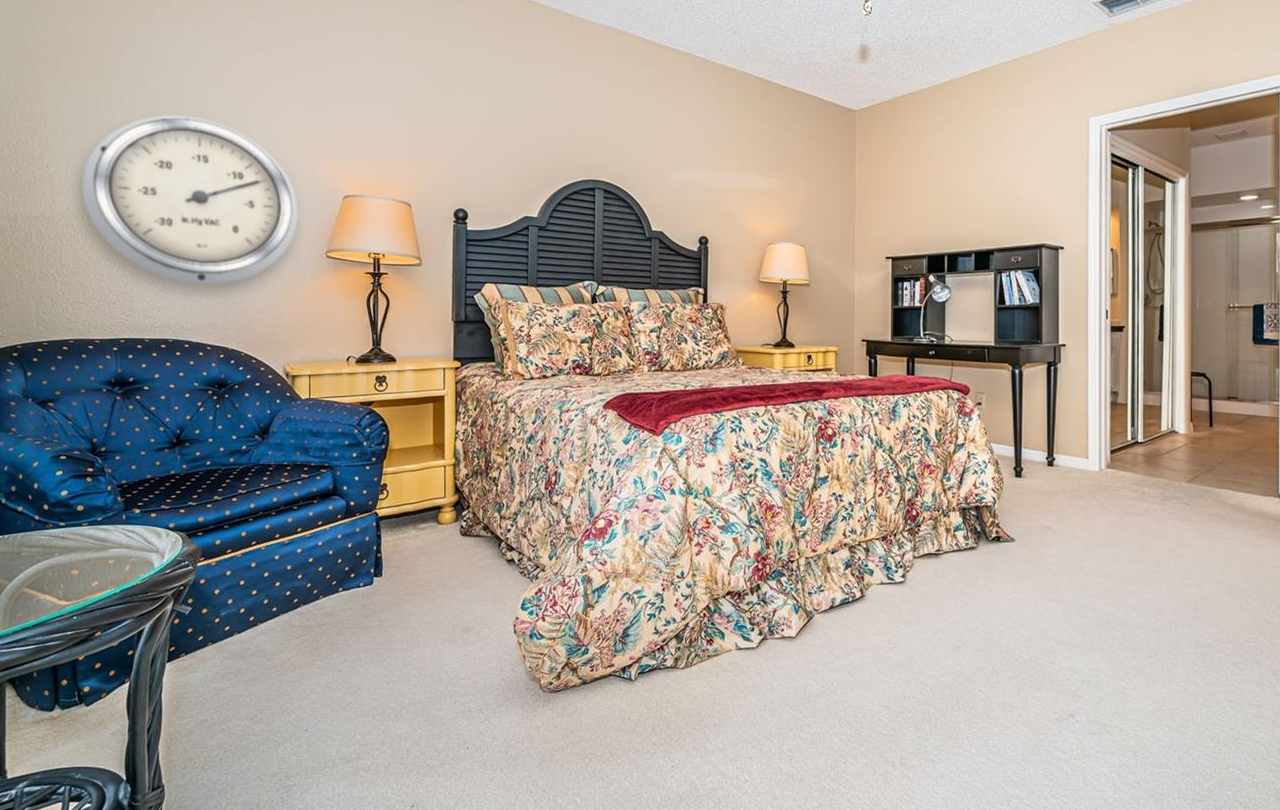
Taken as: -8,inHg
